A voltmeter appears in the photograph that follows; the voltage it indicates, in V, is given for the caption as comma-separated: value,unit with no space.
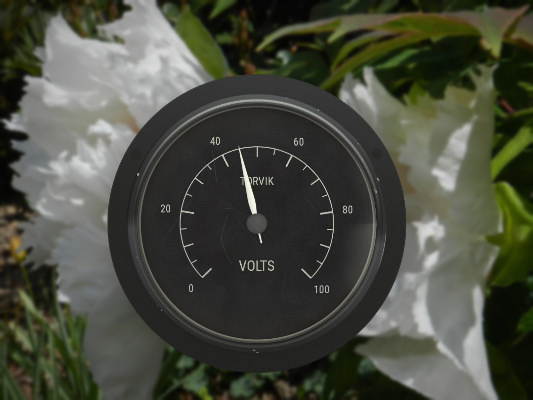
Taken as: 45,V
